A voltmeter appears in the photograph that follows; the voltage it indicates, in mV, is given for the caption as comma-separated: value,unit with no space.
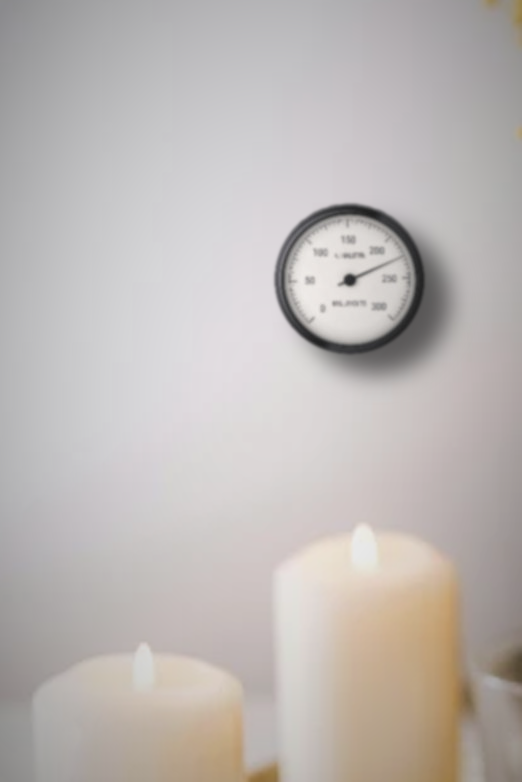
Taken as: 225,mV
